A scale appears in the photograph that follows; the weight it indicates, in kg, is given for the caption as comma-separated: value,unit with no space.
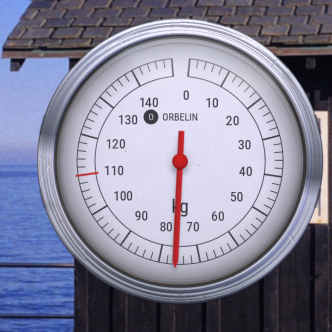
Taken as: 76,kg
